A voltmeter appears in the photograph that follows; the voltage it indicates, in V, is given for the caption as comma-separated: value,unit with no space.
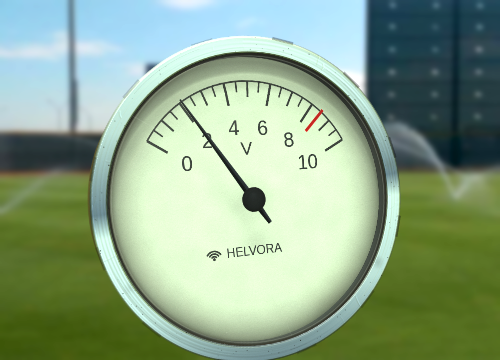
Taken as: 2,V
